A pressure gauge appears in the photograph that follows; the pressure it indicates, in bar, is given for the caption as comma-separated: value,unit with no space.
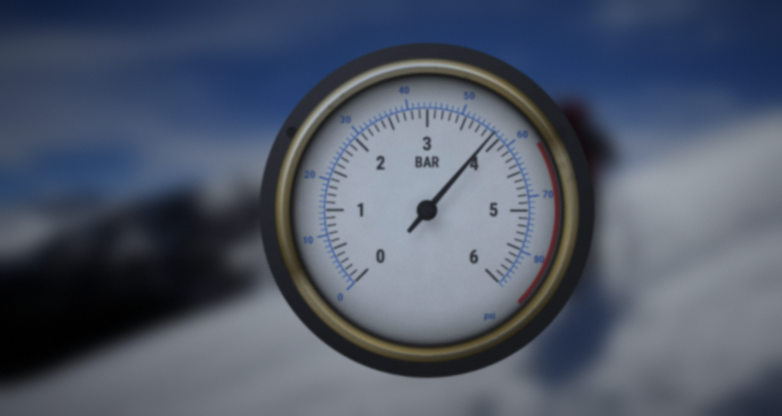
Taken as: 3.9,bar
